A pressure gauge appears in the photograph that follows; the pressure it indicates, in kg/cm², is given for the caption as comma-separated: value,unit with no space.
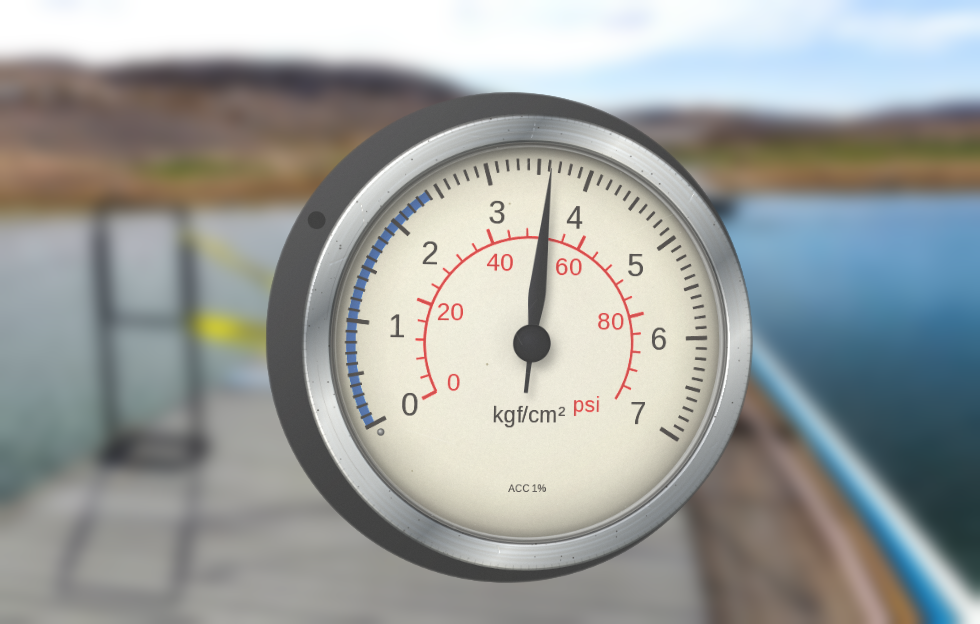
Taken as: 3.6,kg/cm²
